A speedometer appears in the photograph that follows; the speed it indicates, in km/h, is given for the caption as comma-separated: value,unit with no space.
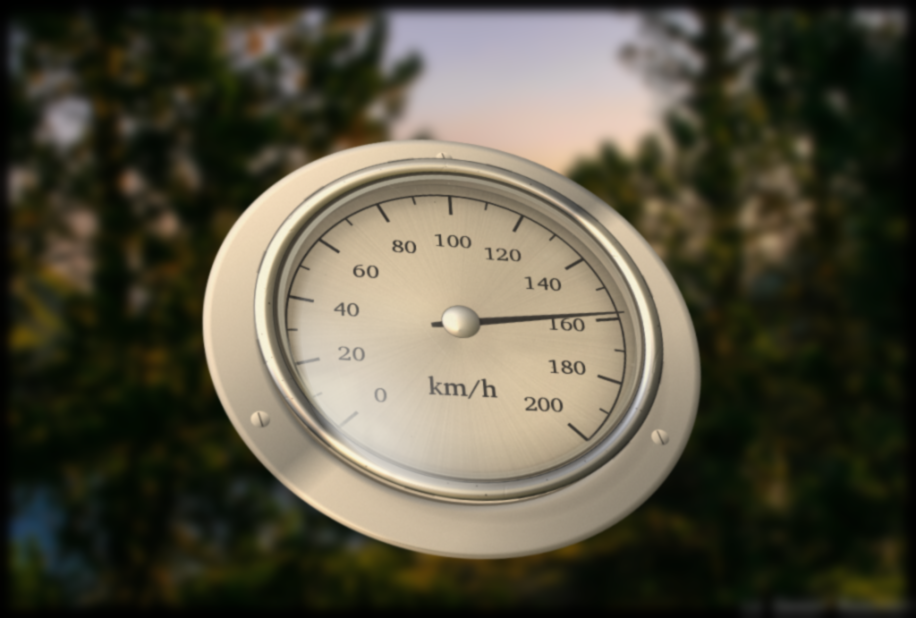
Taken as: 160,km/h
